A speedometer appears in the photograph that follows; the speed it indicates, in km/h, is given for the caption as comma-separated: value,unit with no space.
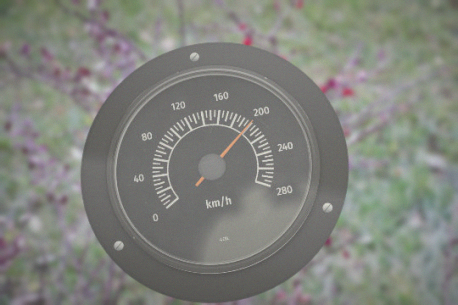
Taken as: 200,km/h
